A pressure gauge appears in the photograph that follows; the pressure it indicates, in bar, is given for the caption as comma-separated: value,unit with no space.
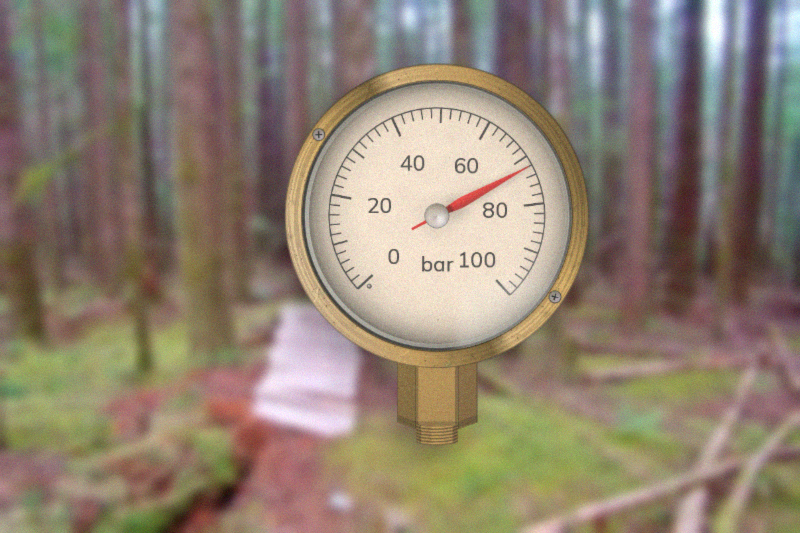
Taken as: 72,bar
